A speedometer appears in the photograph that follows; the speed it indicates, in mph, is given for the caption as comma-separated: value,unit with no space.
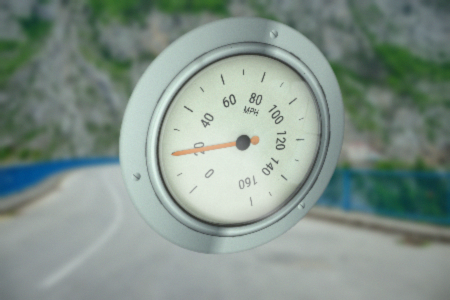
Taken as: 20,mph
